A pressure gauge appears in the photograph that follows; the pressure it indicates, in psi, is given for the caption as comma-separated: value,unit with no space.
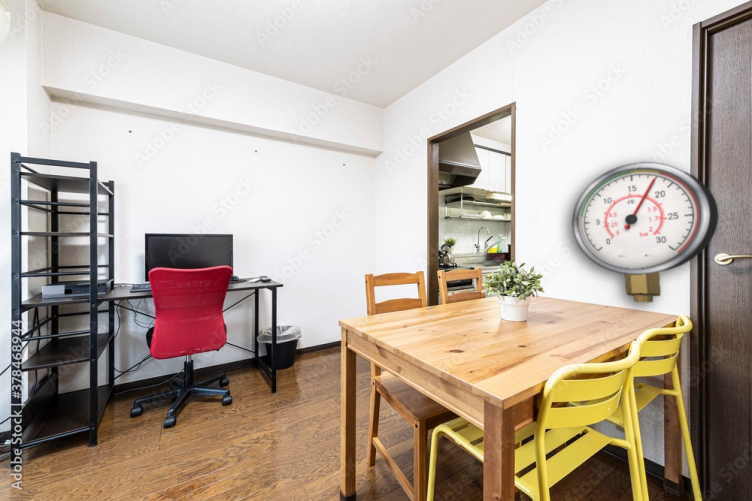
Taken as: 18,psi
